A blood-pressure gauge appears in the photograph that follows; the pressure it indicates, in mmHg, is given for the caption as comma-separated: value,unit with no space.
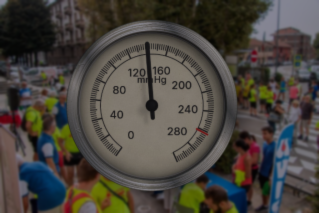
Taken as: 140,mmHg
